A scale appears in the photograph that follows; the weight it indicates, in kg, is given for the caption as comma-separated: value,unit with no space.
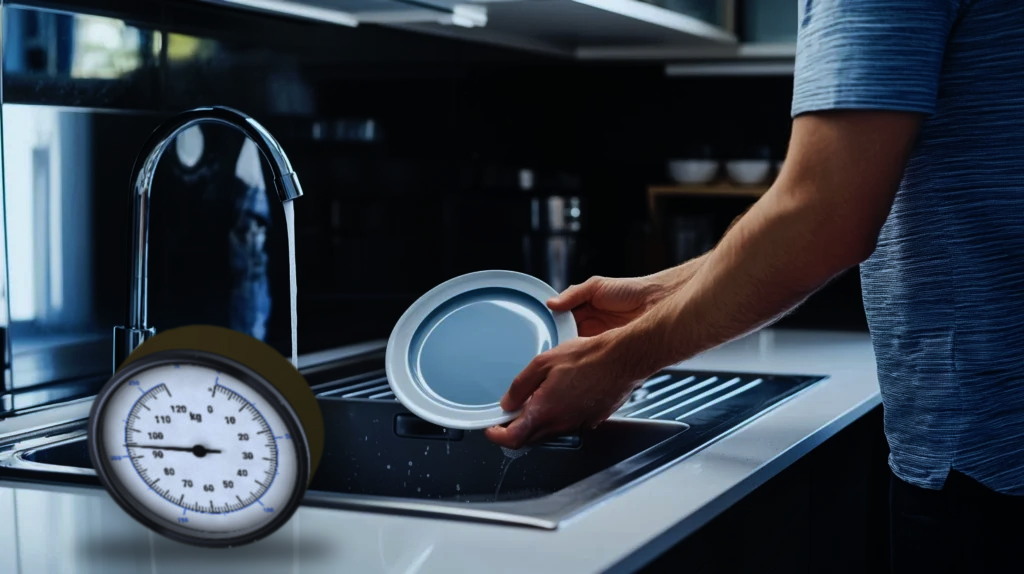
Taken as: 95,kg
